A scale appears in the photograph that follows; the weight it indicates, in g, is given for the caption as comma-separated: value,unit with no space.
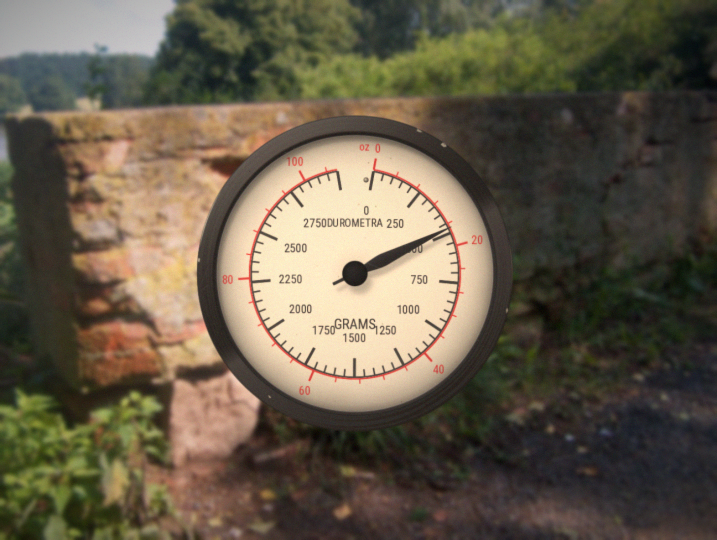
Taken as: 475,g
